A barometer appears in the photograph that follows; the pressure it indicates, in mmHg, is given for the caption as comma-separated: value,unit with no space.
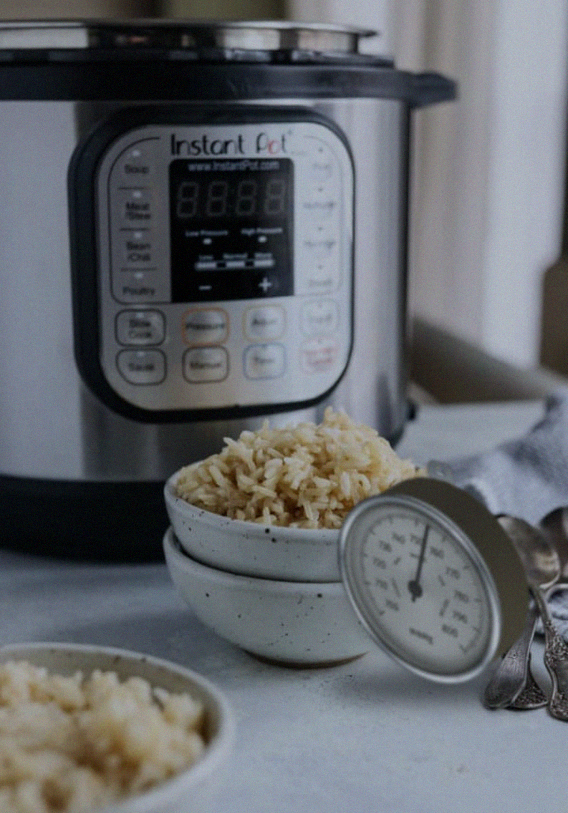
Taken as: 755,mmHg
